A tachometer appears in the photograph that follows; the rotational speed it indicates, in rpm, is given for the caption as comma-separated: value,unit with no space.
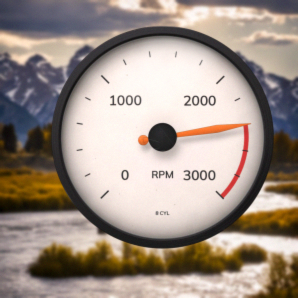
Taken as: 2400,rpm
